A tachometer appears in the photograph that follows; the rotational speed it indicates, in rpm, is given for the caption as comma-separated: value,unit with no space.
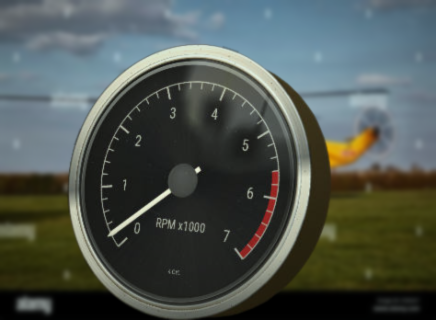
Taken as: 200,rpm
